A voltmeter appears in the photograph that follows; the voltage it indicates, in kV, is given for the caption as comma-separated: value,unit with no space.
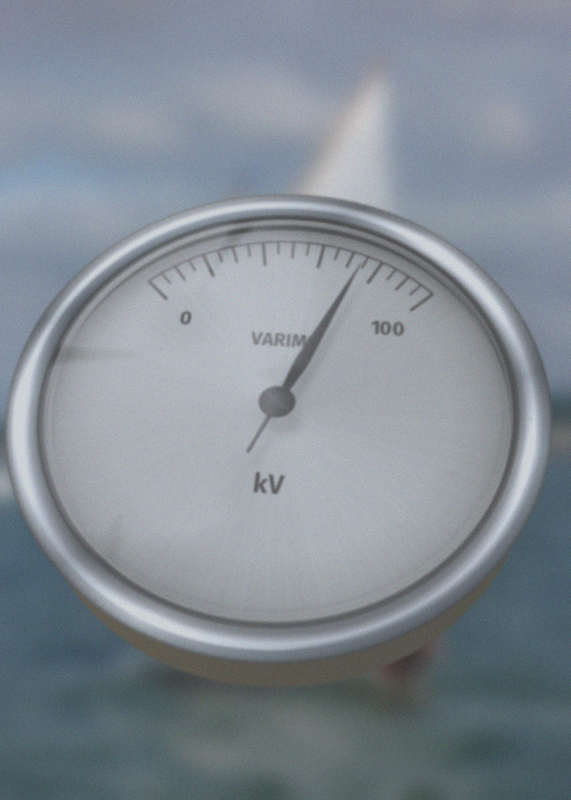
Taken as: 75,kV
